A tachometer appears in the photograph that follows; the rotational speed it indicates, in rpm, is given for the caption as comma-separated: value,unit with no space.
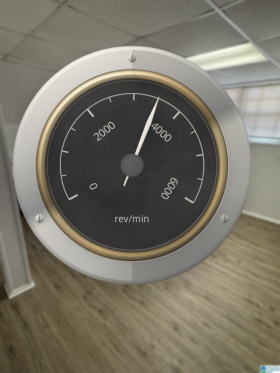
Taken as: 3500,rpm
